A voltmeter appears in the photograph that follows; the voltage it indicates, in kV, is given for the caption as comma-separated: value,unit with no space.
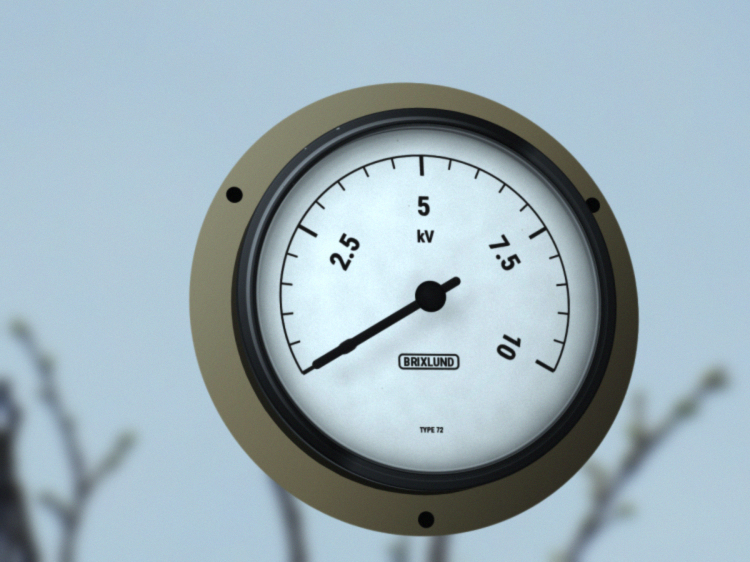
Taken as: 0,kV
